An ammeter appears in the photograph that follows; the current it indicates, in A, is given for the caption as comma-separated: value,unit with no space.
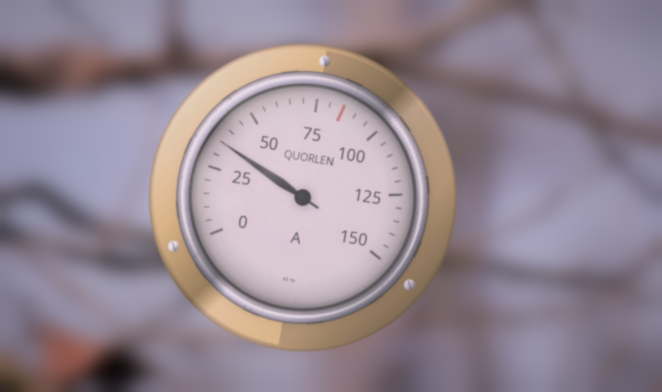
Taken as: 35,A
